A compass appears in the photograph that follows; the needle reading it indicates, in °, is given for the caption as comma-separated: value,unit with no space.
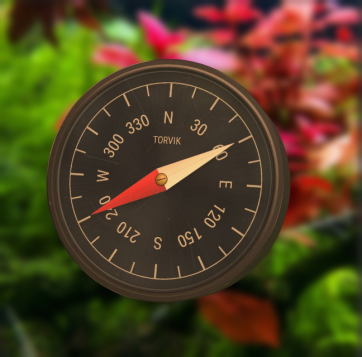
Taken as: 240,°
